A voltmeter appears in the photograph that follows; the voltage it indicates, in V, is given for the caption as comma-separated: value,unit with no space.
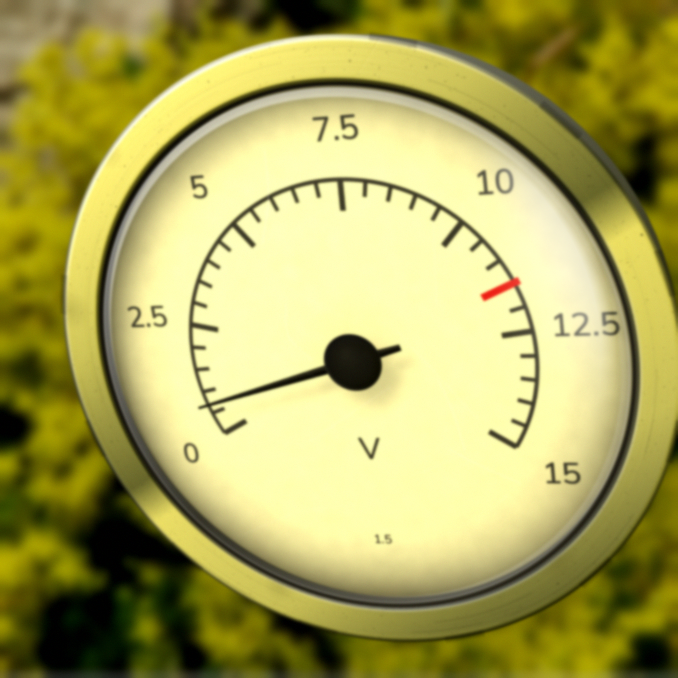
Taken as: 0.75,V
